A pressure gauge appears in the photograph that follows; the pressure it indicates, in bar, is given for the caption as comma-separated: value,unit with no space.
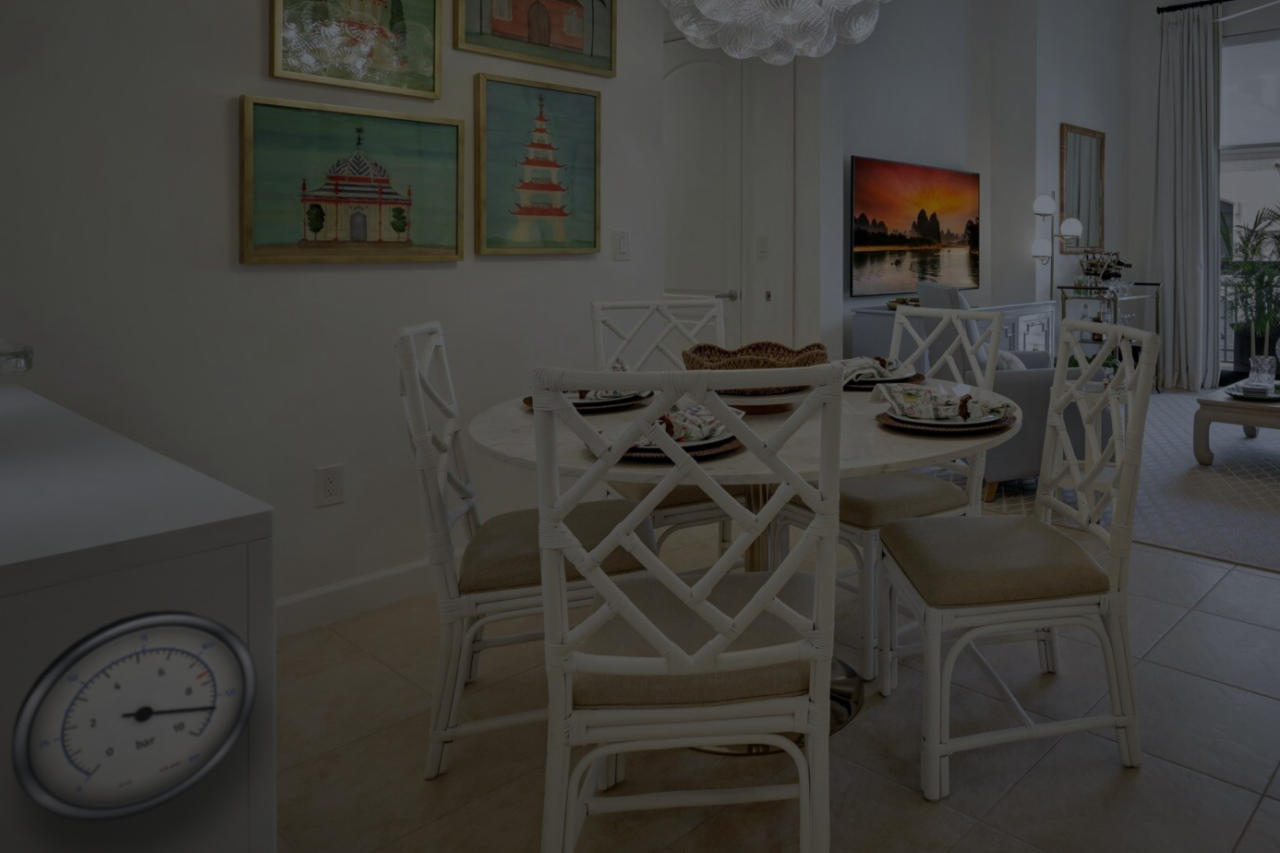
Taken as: 9,bar
